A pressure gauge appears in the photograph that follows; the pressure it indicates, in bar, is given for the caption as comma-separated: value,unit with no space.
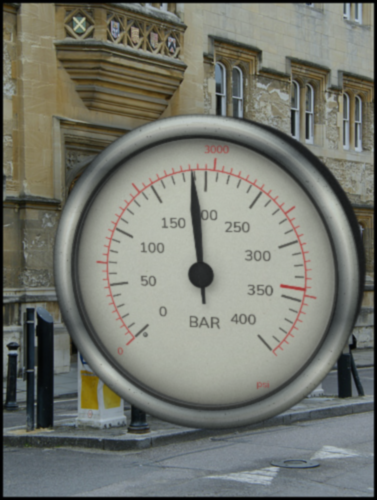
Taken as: 190,bar
